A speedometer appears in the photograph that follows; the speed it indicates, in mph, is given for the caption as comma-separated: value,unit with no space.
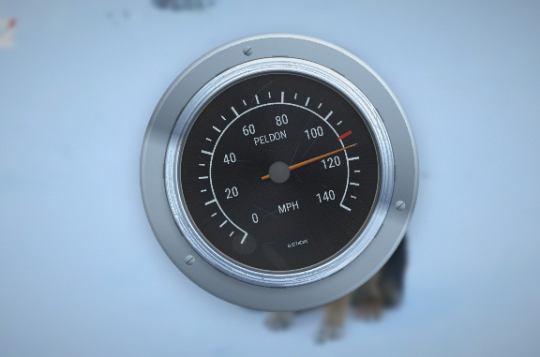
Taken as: 115,mph
